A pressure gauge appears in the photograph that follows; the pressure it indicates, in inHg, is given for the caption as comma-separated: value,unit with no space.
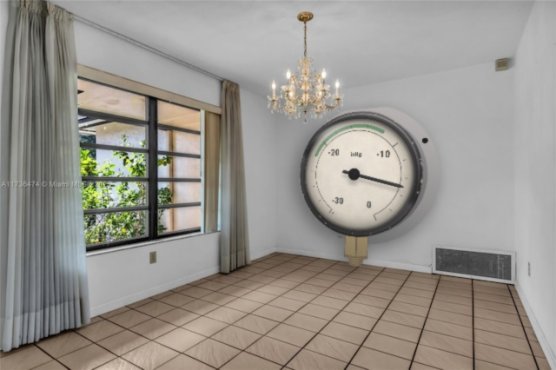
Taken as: -5,inHg
